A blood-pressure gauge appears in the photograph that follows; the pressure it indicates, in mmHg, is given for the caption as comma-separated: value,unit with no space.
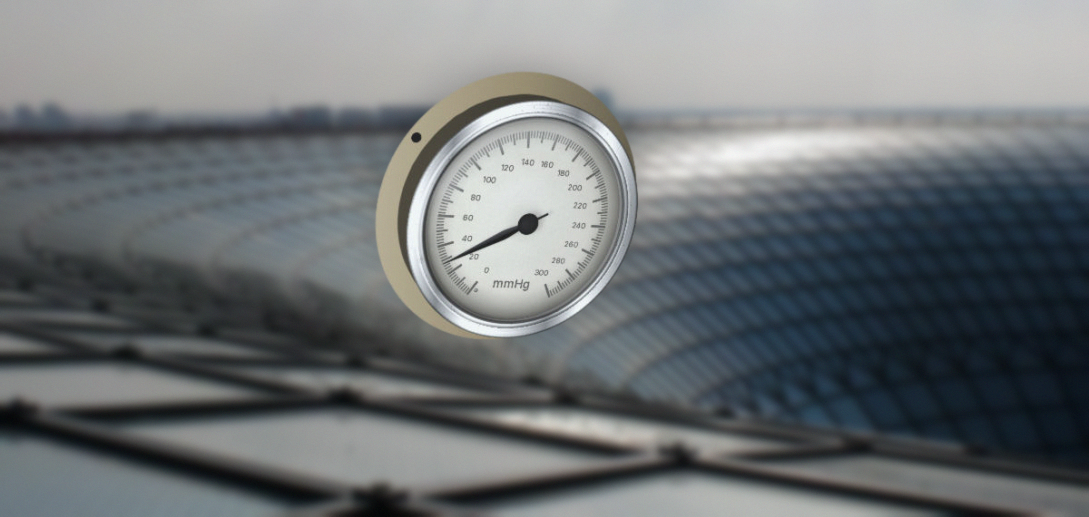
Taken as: 30,mmHg
